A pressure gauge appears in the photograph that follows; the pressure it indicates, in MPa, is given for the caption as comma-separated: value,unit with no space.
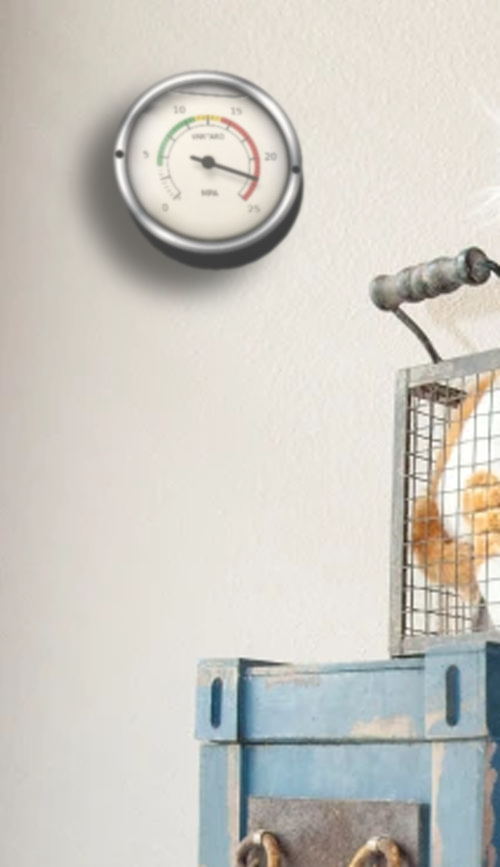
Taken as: 22.5,MPa
